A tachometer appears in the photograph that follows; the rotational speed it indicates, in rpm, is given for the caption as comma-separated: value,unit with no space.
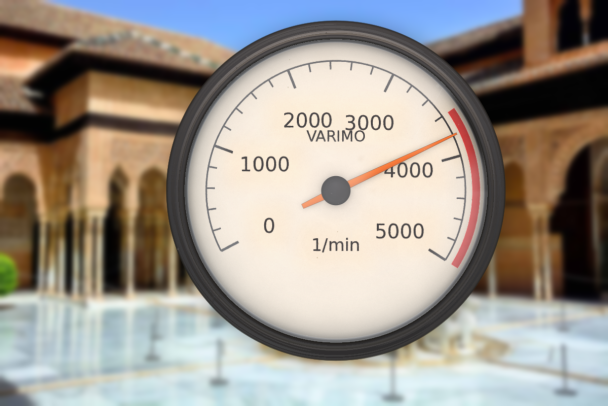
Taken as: 3800,rpm
